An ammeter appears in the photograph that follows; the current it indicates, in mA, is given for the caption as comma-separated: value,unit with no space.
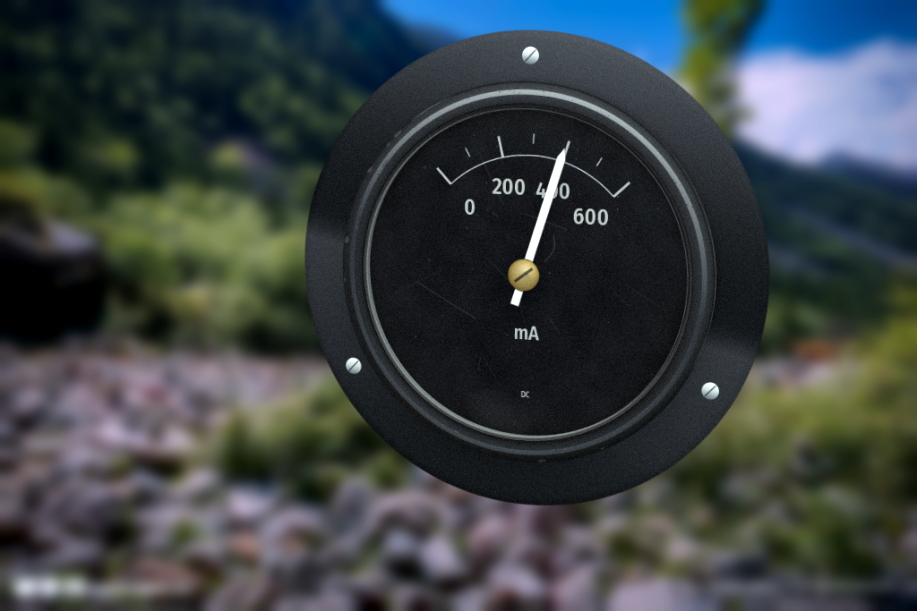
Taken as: 400,mA
